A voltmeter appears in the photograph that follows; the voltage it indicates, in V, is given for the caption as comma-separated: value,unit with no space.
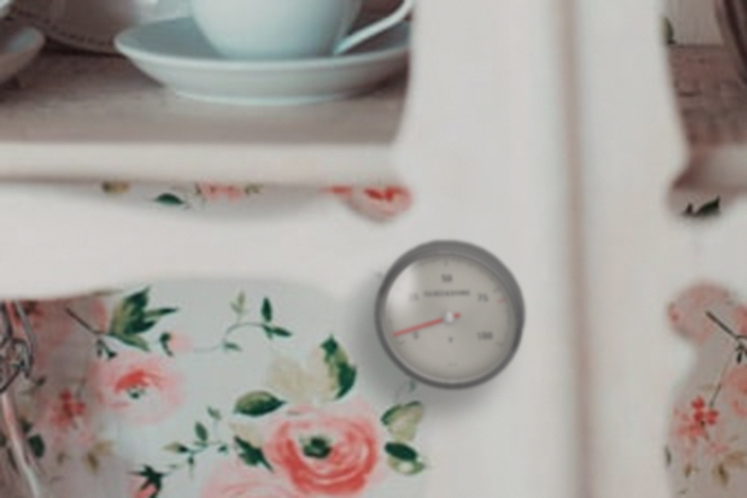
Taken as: 5,V
